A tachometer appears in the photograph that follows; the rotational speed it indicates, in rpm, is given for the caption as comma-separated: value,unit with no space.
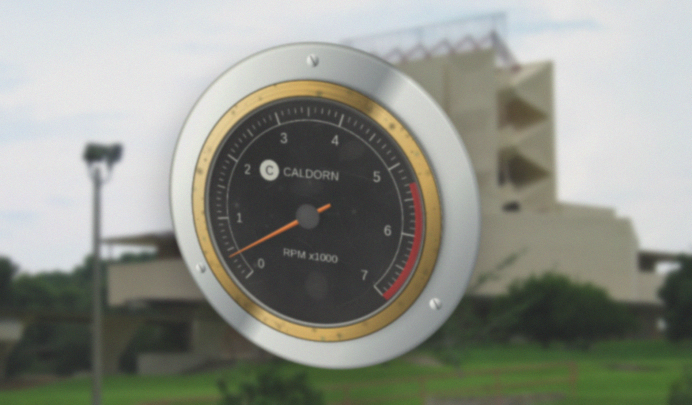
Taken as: 400,rpm
